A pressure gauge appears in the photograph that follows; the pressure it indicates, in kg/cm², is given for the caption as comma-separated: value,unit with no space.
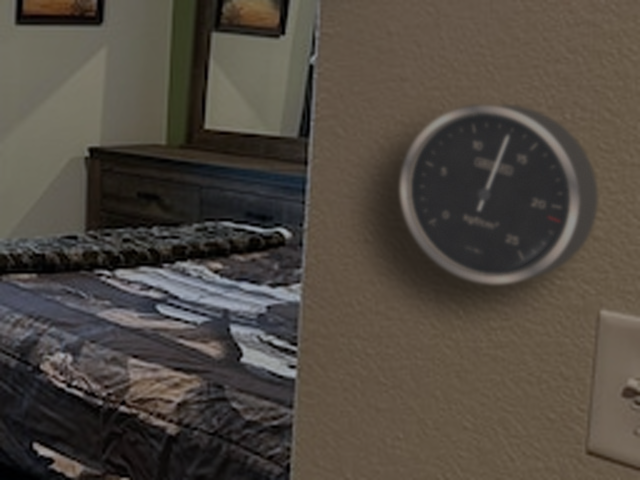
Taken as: 13,kg/cm²
